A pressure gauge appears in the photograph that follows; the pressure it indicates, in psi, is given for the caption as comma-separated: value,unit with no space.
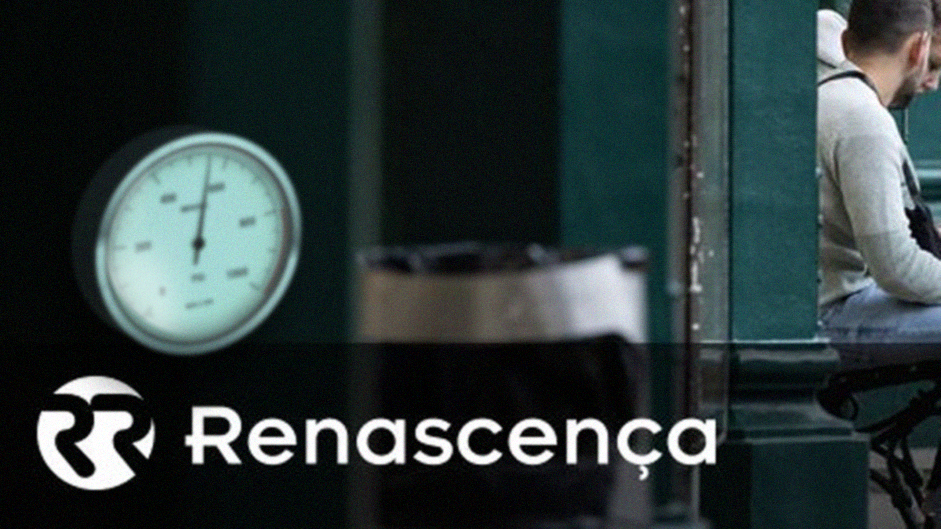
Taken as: 550,psi
